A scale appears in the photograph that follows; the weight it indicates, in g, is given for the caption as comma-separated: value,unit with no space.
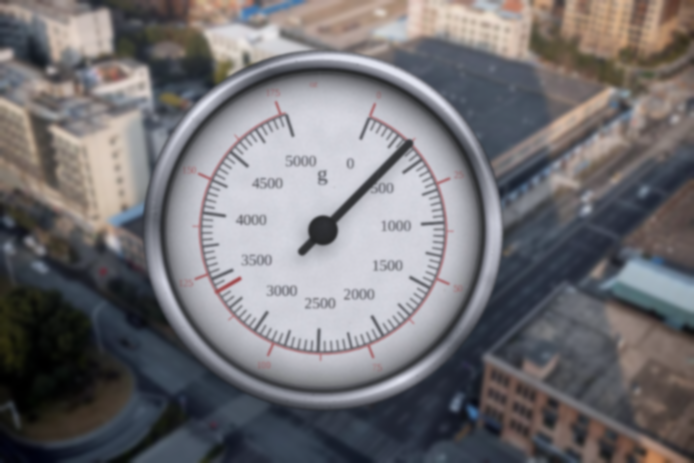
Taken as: 350,g
